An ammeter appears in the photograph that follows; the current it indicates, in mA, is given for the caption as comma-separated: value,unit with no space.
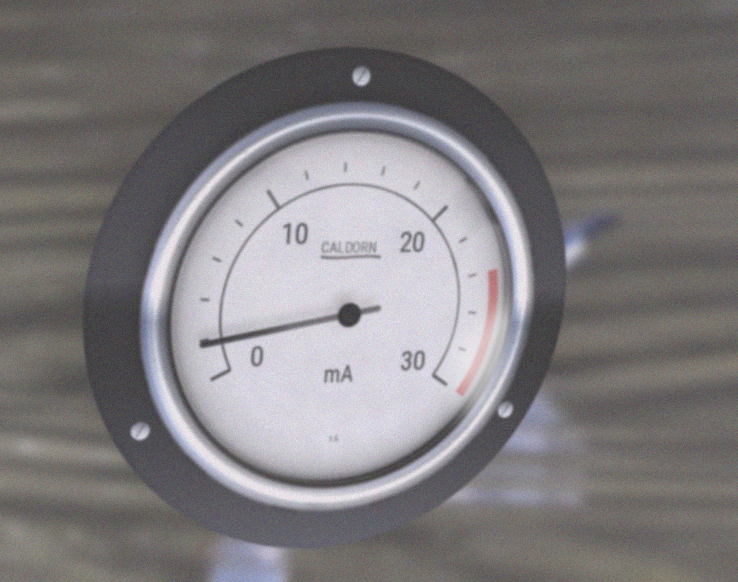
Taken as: 2,mA
